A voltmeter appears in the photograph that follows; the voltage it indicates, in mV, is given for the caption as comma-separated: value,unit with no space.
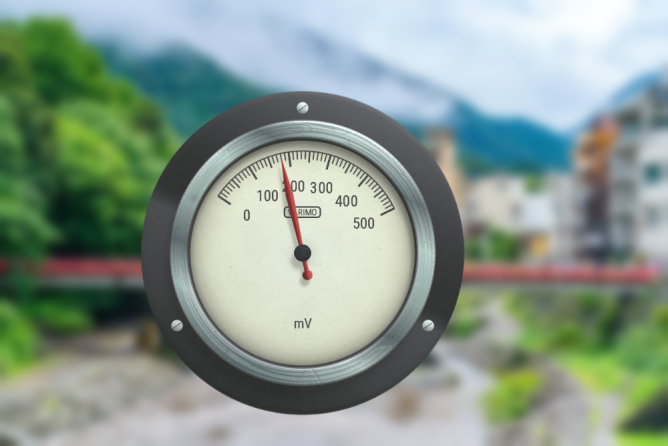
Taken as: 180,mV
